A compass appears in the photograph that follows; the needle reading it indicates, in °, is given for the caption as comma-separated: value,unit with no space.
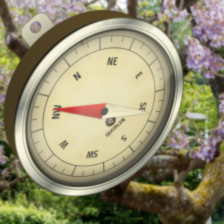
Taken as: 320,°
